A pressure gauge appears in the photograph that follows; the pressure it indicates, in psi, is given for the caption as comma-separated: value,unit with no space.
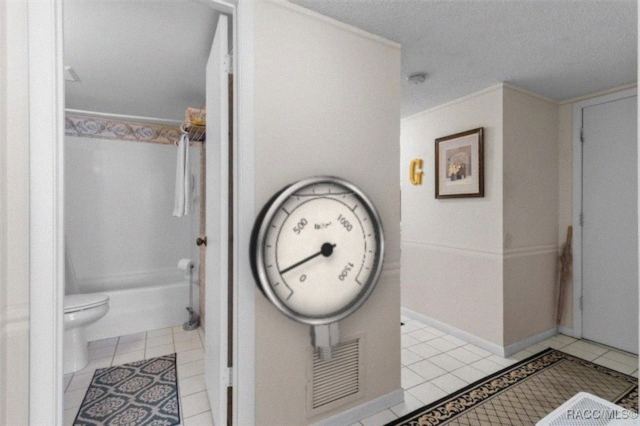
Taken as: 150,psi
